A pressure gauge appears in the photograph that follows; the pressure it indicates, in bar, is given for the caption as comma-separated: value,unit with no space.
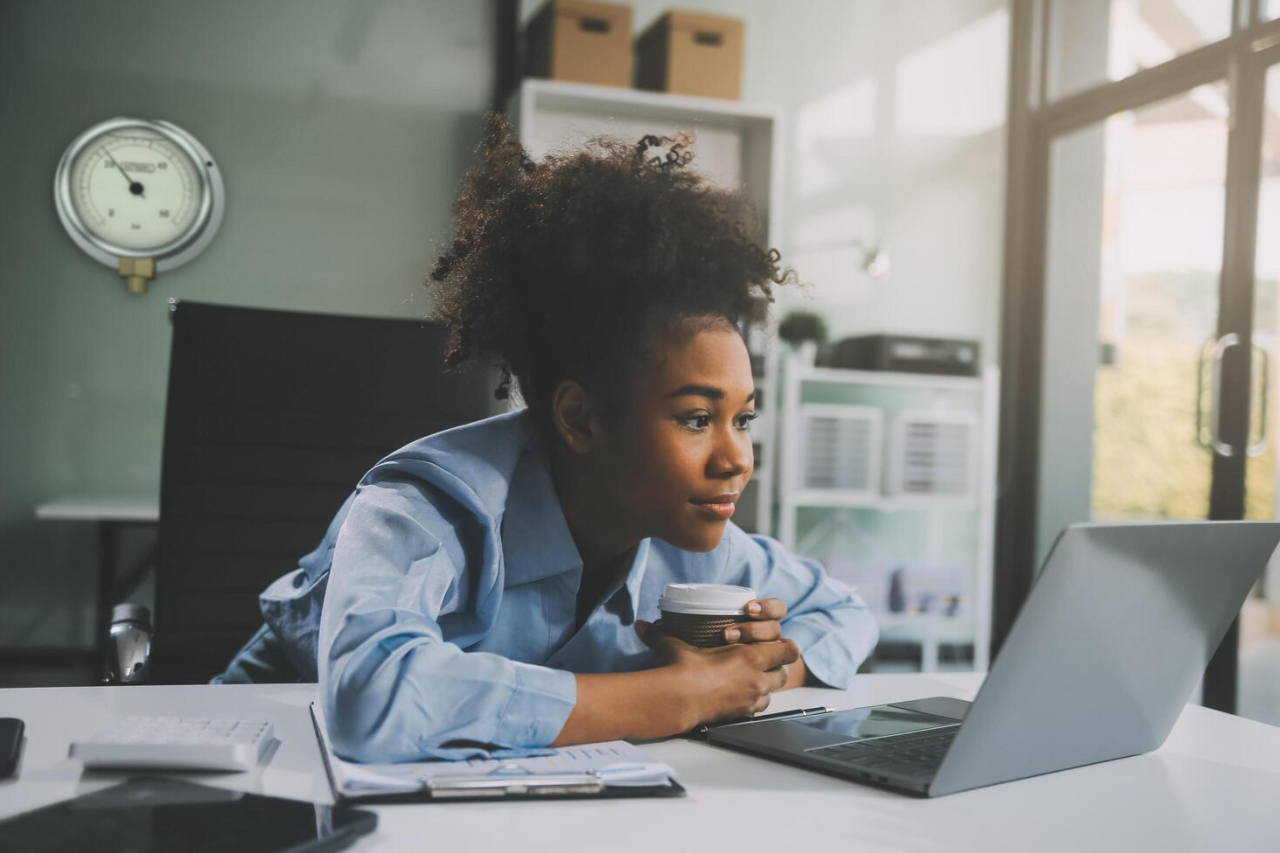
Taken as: 22,bar
